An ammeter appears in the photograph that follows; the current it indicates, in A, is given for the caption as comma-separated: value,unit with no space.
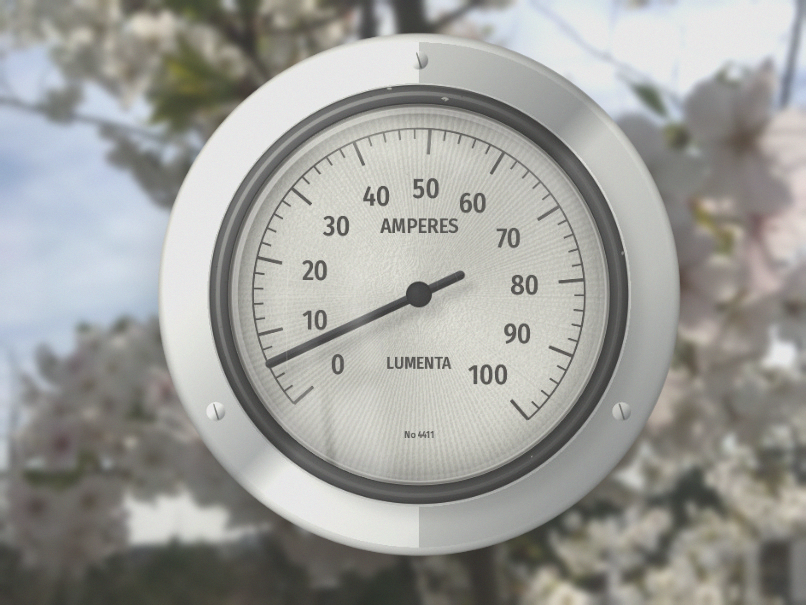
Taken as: 6,A
